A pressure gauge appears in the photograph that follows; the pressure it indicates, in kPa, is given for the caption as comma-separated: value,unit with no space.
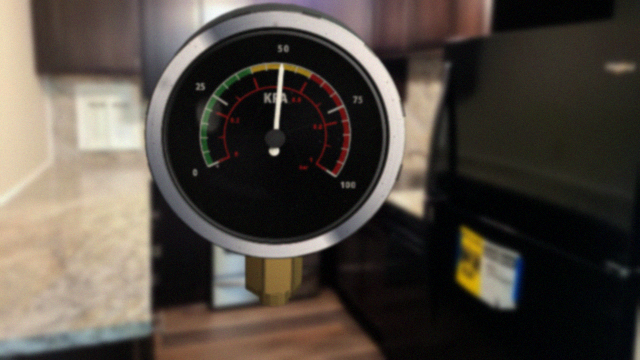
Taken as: 50,kPa
